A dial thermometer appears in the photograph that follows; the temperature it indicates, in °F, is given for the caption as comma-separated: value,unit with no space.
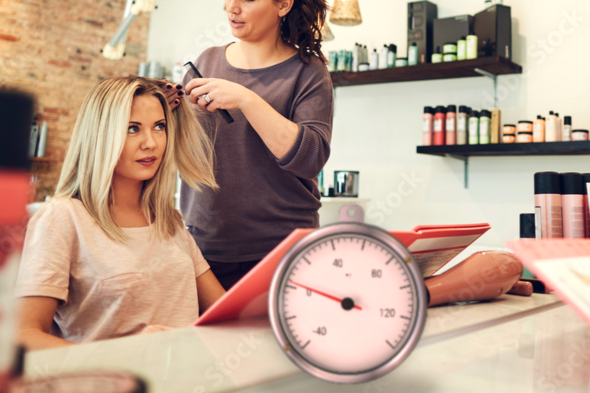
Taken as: 4,°F
